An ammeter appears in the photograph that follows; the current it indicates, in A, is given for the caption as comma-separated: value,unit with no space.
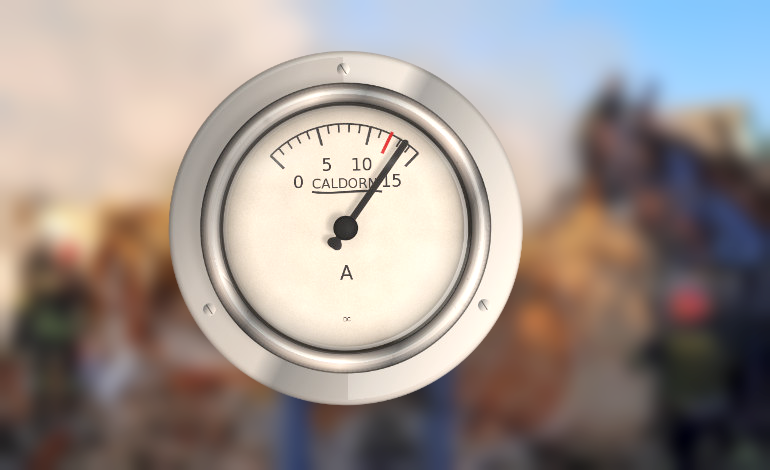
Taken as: 13.5,A
